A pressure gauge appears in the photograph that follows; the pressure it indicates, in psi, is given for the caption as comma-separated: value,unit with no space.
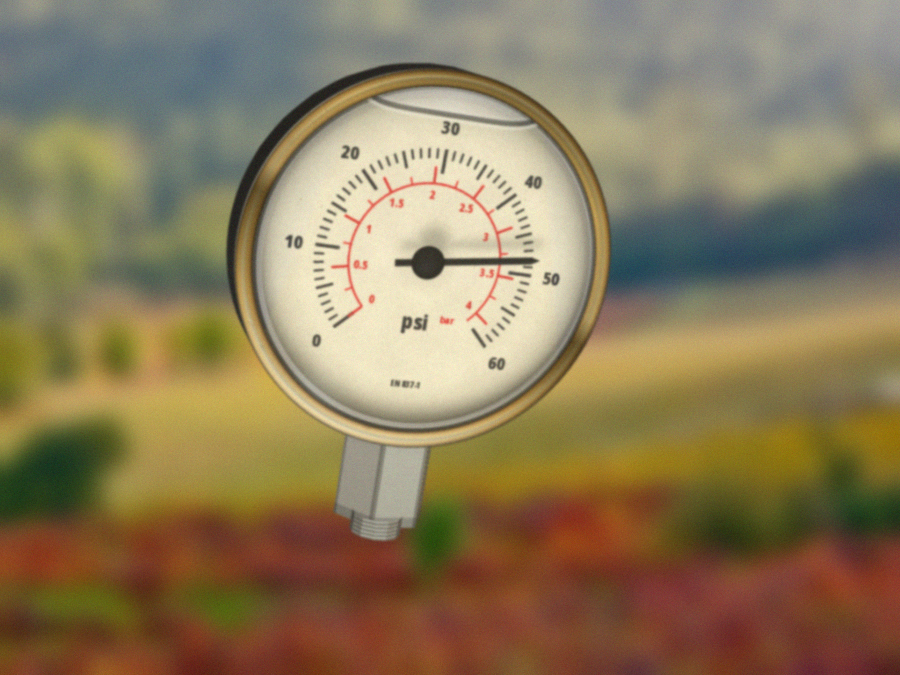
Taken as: 48,psi
